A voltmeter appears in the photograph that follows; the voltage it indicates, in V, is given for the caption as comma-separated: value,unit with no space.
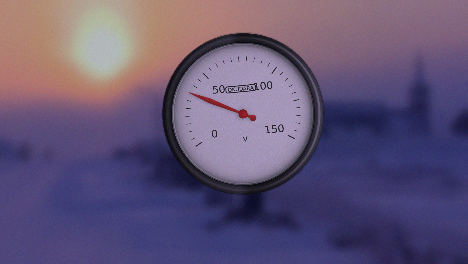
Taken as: 35,V
